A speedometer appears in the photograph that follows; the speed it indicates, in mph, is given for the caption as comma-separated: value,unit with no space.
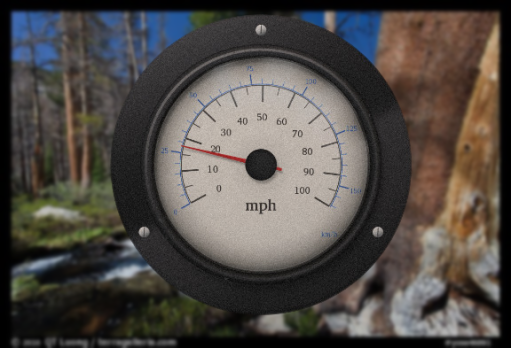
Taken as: 17.5,mph
